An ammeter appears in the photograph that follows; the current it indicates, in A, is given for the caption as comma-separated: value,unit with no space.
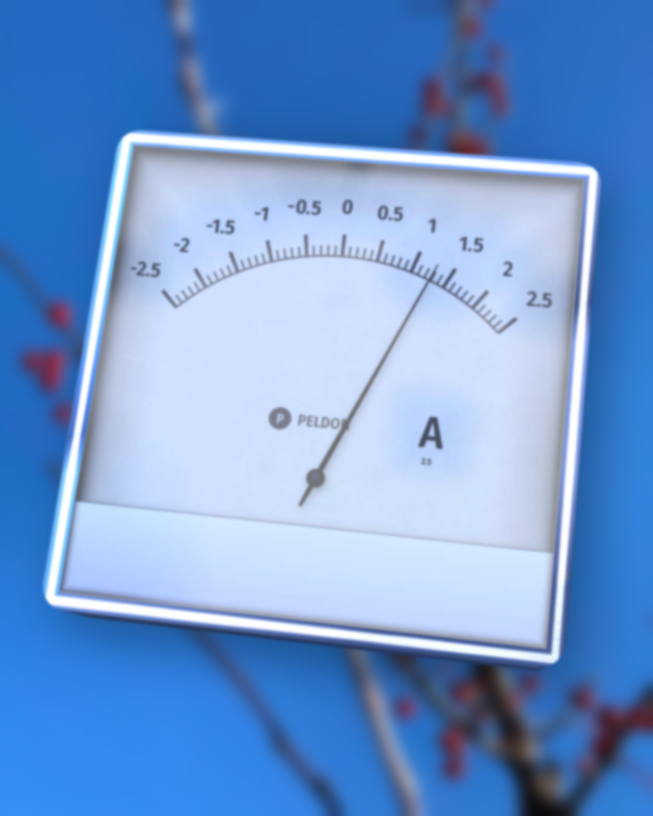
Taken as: 1.3,A
